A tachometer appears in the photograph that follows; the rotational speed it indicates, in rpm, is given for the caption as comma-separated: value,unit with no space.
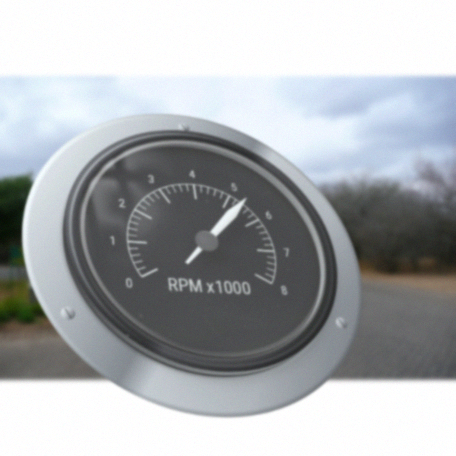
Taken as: 5400,rpm
